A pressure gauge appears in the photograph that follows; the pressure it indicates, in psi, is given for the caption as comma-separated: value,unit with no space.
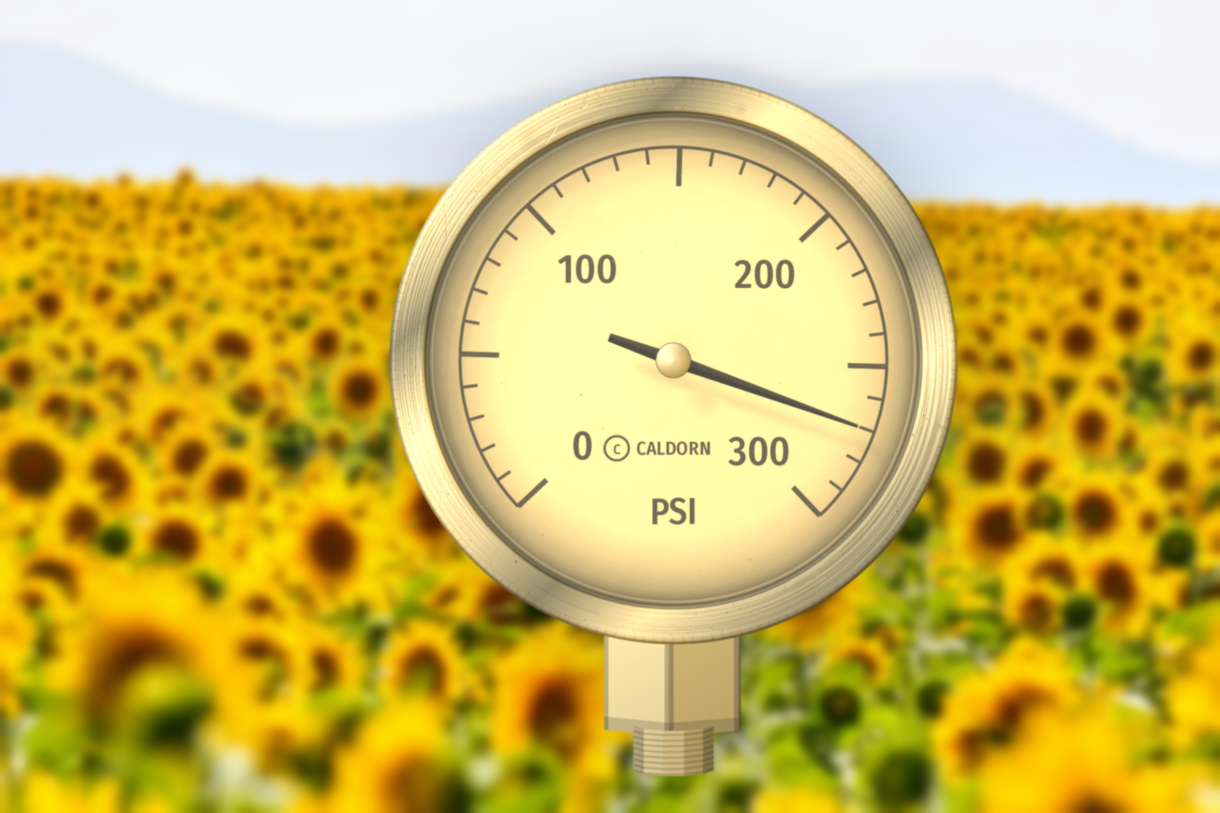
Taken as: 270,psi
